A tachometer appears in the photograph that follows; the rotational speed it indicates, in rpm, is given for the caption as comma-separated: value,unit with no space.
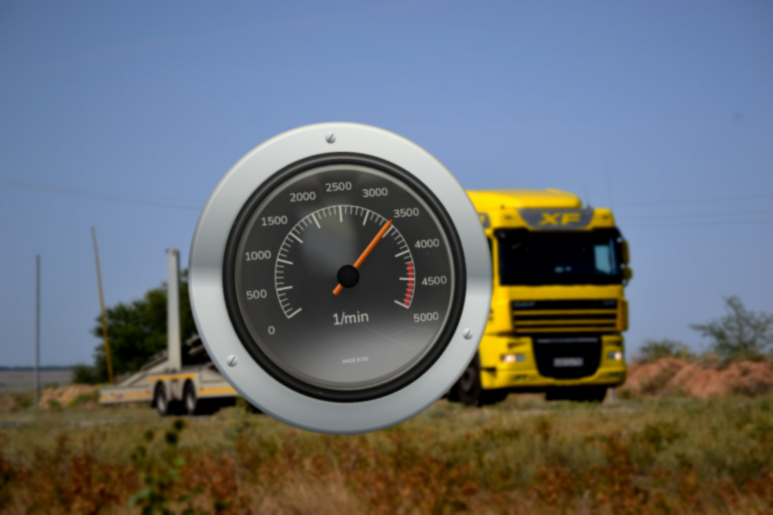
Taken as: 3400,rpm
